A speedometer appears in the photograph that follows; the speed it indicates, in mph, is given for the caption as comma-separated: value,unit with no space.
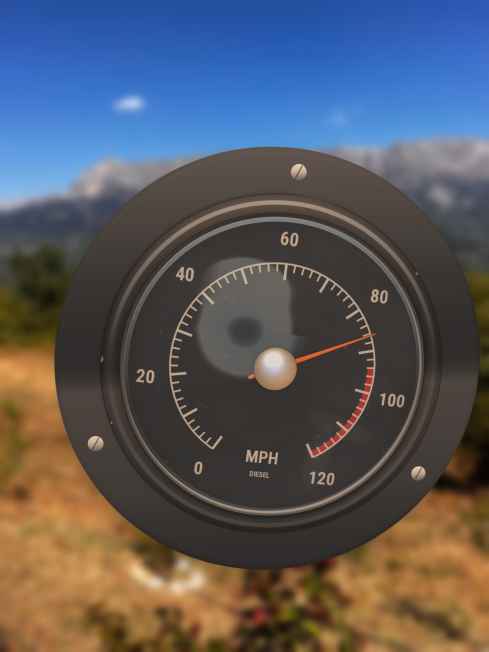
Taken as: 86,mph
